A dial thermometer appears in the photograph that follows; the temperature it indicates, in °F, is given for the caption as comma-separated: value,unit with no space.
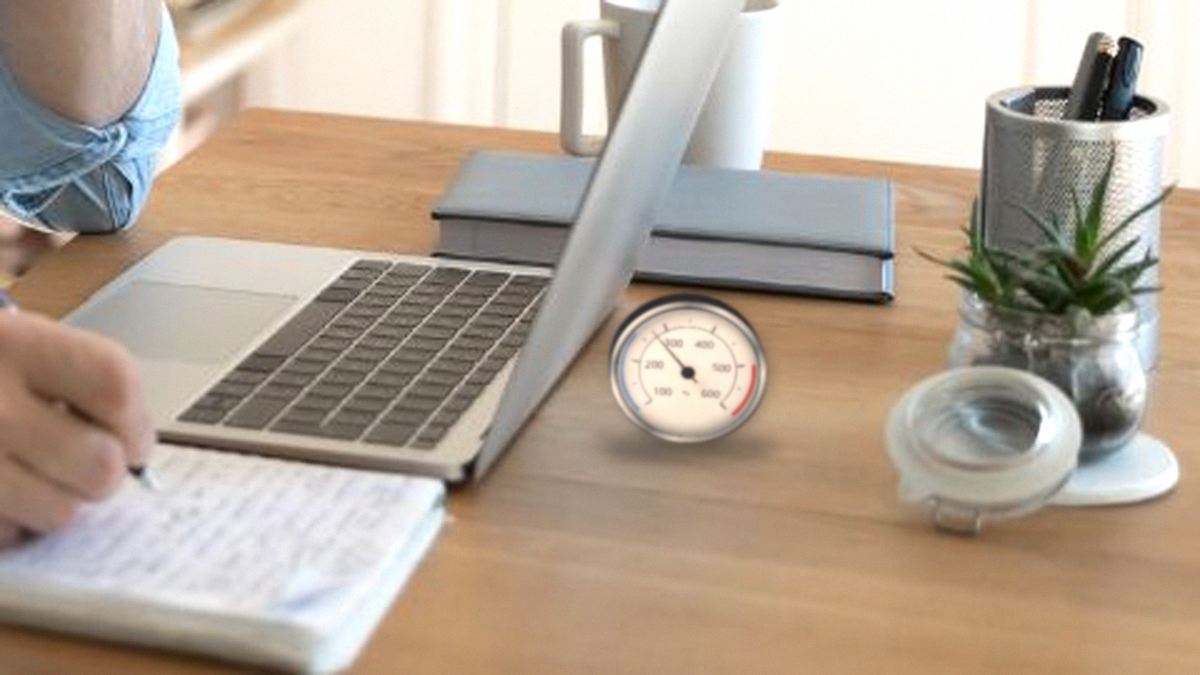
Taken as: 275,°F
